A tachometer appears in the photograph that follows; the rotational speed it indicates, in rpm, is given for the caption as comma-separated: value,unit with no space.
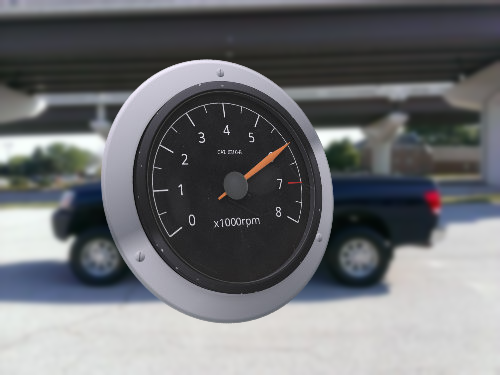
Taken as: 6000,rpm
